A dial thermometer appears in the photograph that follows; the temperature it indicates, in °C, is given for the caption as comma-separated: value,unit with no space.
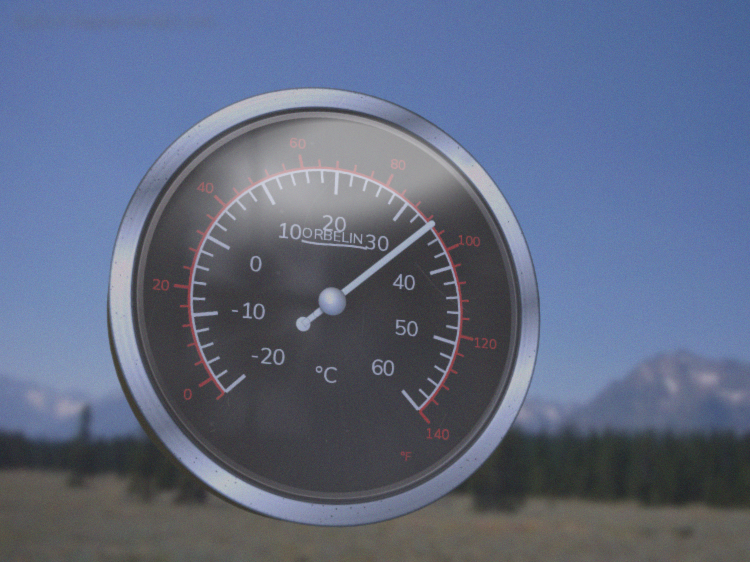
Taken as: 34,°C
